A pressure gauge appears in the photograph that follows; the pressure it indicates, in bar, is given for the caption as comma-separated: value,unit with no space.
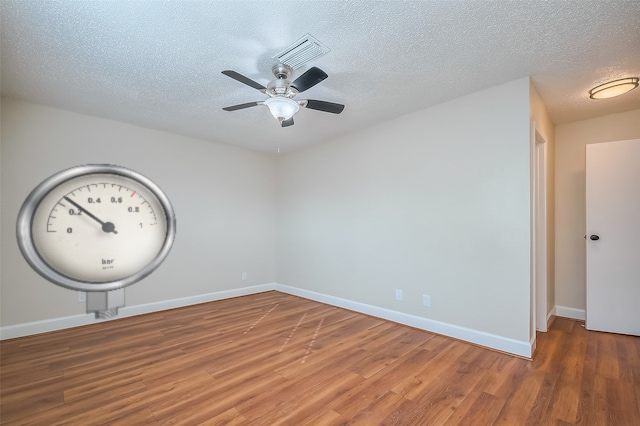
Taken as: 0.25,bar
